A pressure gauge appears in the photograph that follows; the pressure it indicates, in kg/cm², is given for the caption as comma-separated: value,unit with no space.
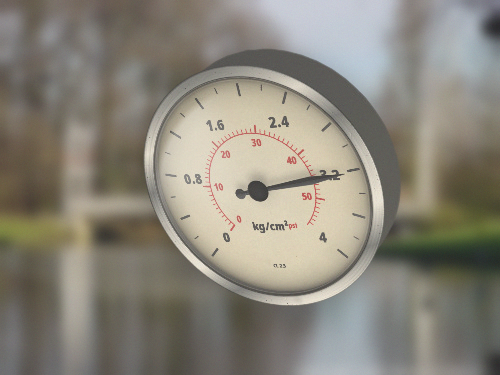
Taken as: 3.2,kg/cm²
